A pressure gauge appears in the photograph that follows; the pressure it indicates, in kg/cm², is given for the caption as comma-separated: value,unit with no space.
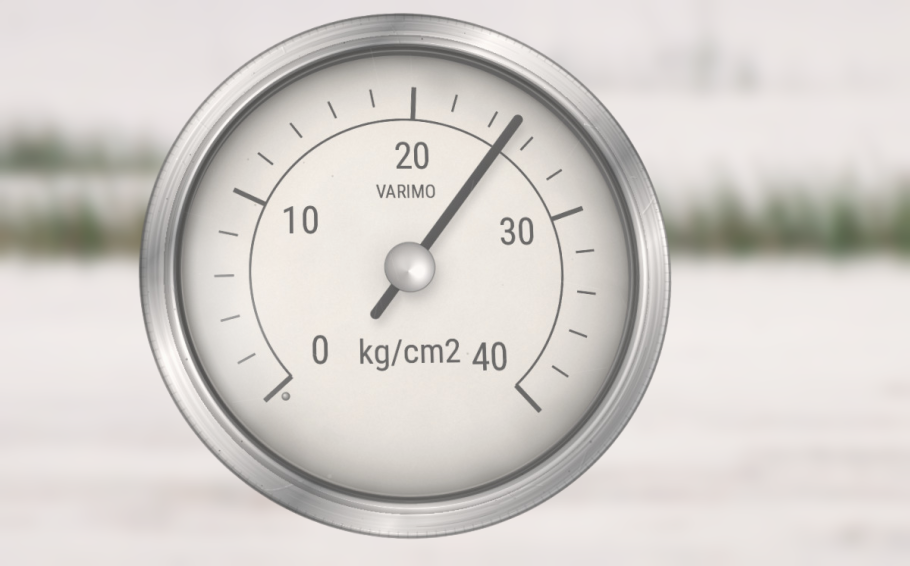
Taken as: 25,kg/cm²
